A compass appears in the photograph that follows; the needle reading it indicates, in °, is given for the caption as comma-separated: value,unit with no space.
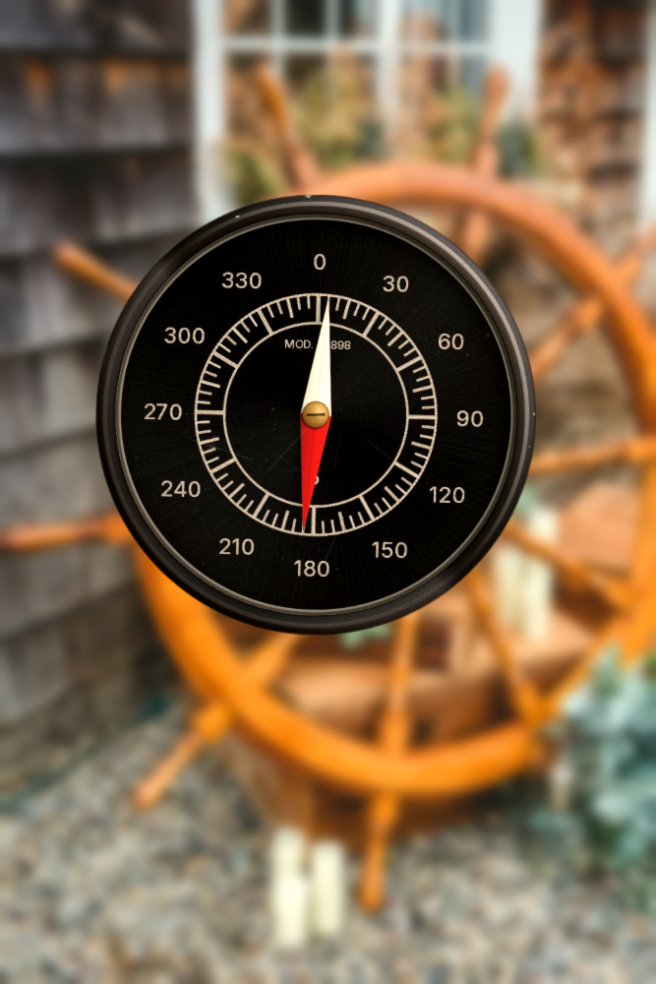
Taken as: 185,°
